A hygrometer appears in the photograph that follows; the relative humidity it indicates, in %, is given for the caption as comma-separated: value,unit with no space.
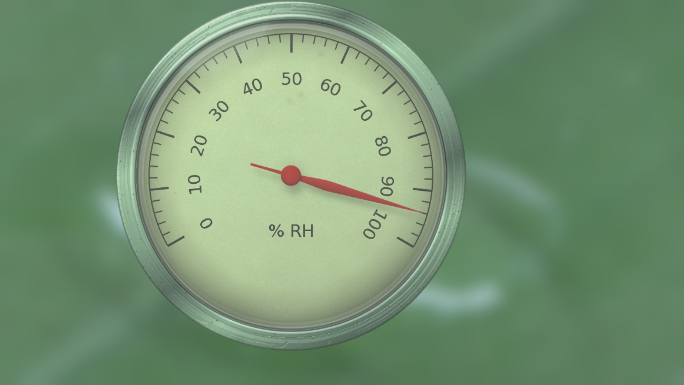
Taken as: 94,%
